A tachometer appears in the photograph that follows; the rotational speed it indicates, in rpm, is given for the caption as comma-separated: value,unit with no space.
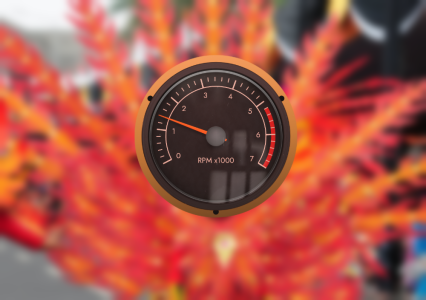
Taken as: 1400,rpm
